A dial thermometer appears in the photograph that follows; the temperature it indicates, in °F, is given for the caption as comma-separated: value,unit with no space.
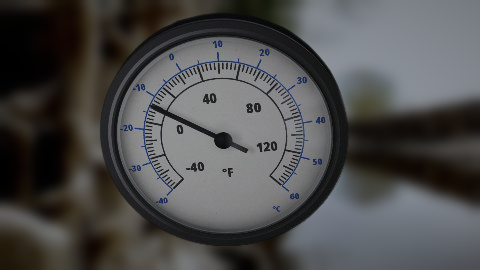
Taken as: 10,°F
